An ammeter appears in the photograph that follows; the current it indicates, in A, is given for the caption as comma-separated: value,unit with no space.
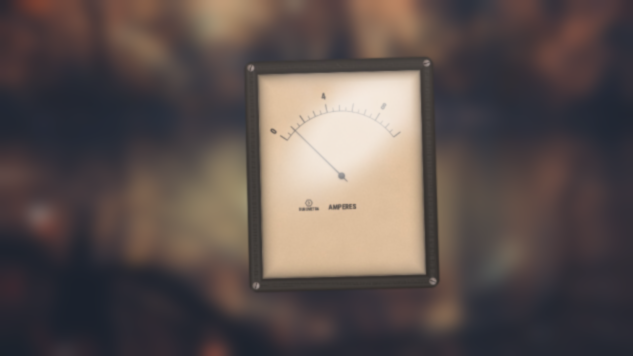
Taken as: 1,A
